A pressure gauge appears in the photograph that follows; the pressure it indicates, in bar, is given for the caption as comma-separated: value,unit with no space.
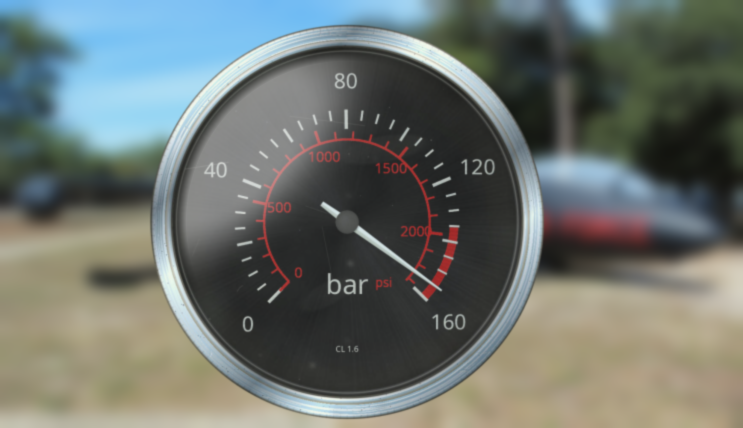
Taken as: 155,bar
